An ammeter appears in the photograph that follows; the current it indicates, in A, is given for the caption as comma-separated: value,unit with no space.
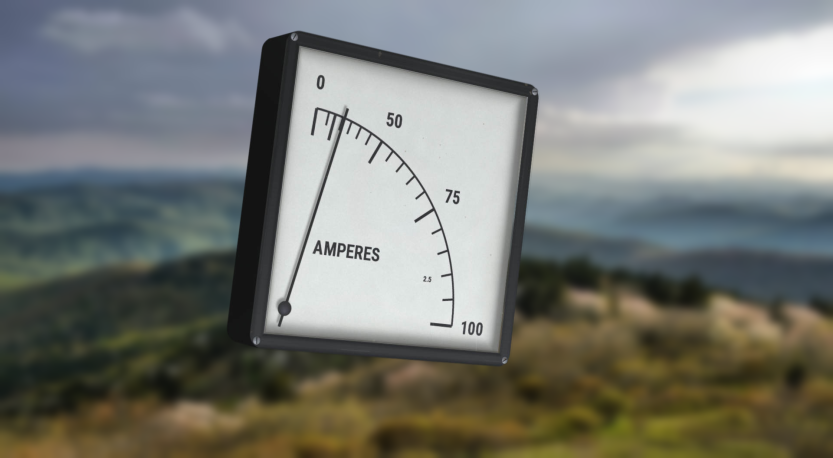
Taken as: 30,A
